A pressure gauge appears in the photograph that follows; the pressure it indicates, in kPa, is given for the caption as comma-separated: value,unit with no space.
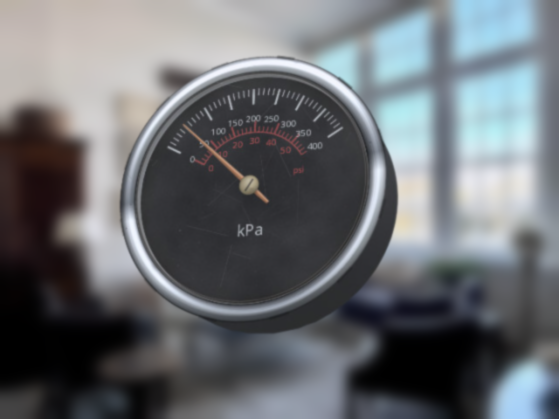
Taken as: 50,kPa
